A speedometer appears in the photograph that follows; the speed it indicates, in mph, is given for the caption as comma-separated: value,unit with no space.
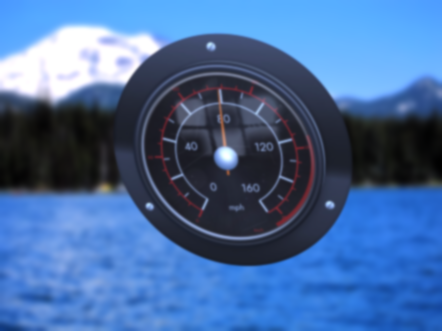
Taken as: 80,mph
